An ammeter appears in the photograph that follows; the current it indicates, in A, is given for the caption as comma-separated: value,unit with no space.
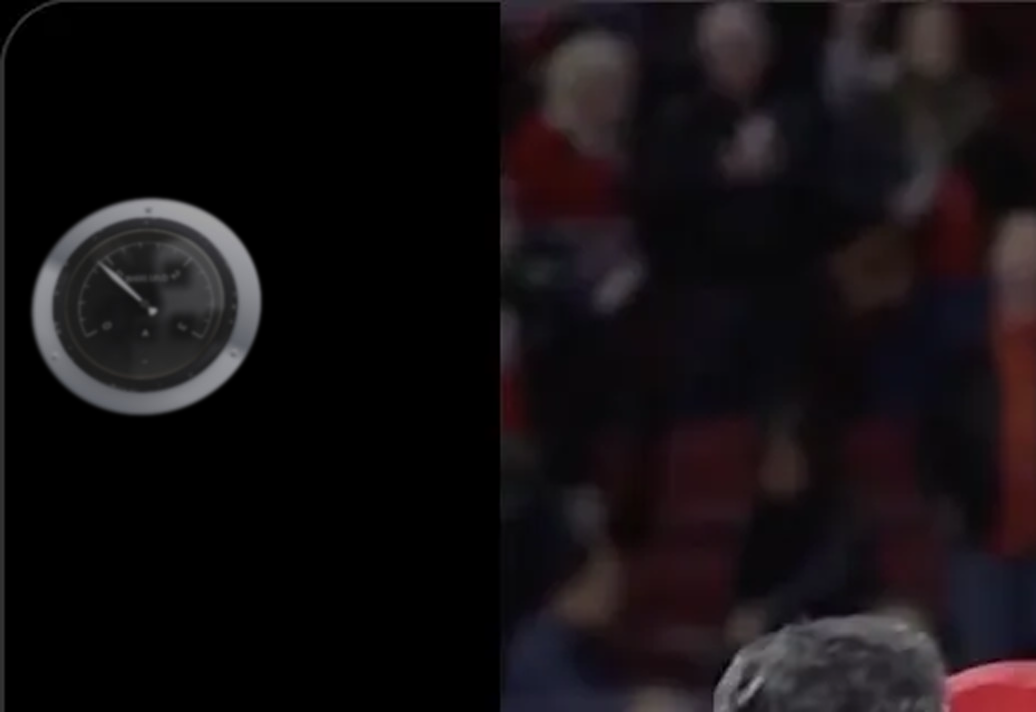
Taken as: 0.9,A
